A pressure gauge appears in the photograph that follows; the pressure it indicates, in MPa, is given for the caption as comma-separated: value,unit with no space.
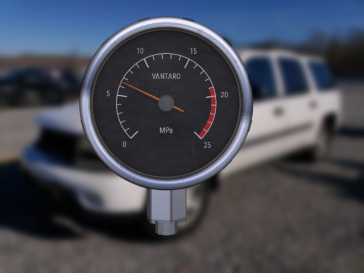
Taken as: 6.5,MPa
